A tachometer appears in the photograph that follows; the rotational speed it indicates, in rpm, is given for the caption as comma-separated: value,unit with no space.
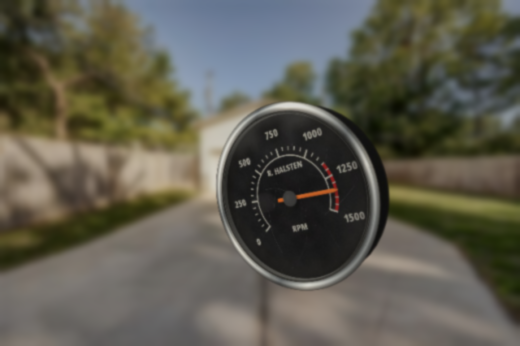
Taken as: 1350,rpm
